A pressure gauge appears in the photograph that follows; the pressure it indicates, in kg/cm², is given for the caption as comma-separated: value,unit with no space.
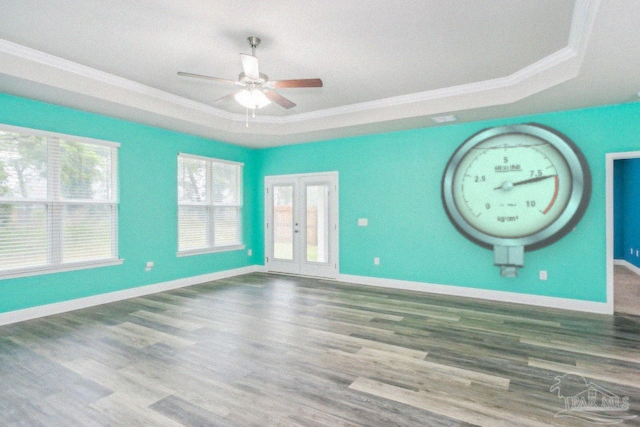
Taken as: 8,kg/cm²
